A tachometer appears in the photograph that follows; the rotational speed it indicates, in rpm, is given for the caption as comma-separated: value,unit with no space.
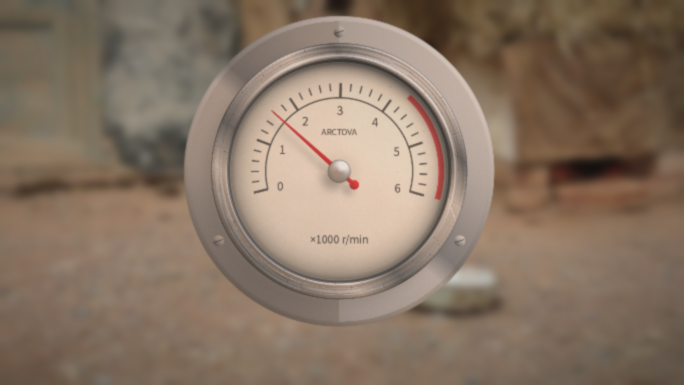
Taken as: 1600,rpm
